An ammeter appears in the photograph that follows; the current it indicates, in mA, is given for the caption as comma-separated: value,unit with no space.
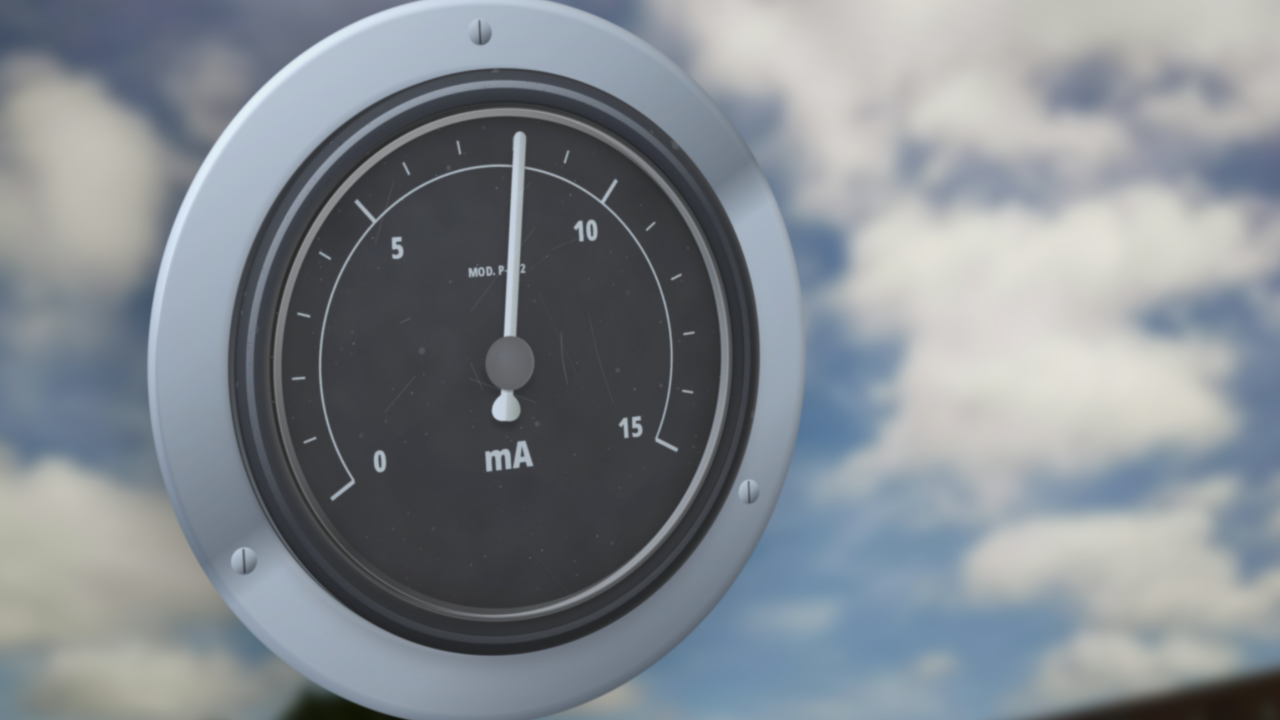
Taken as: 8,mA
